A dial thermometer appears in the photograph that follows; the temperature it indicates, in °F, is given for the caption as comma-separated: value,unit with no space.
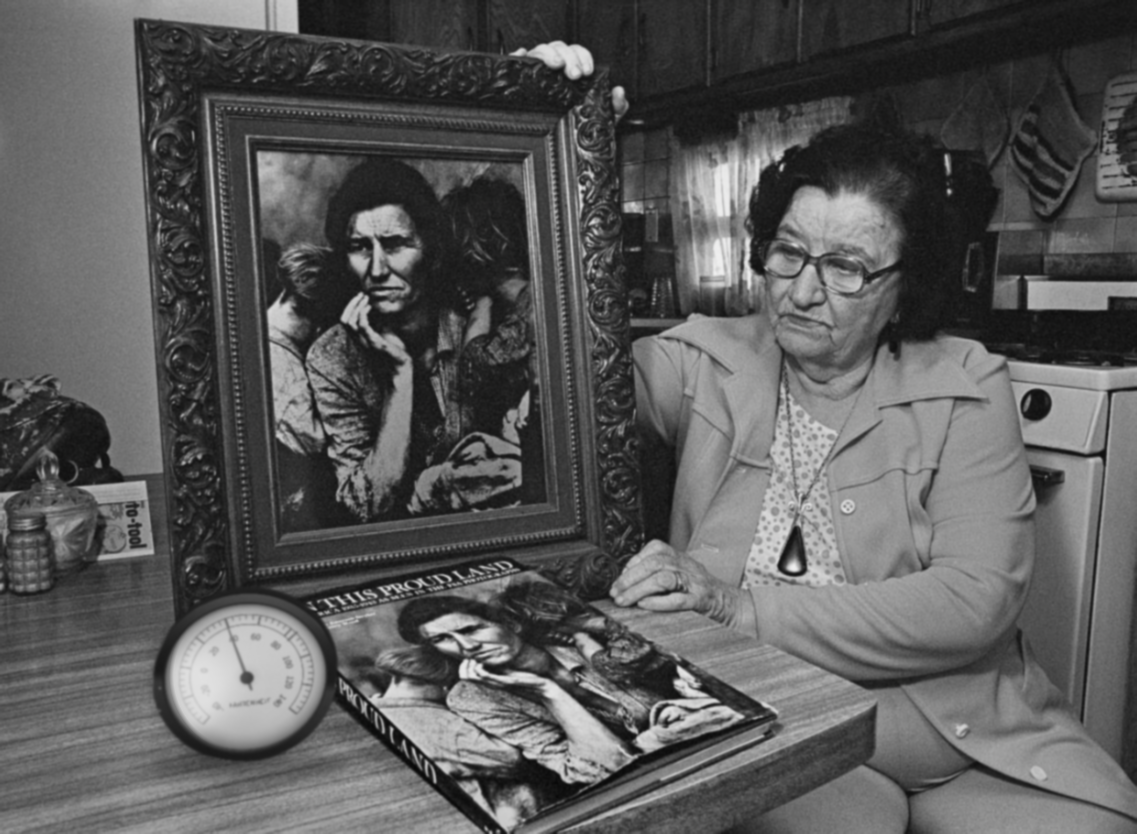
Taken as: 40,°F
